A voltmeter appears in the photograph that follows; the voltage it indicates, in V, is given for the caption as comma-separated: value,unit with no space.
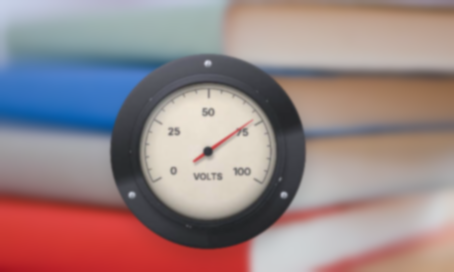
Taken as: 72.5,V
